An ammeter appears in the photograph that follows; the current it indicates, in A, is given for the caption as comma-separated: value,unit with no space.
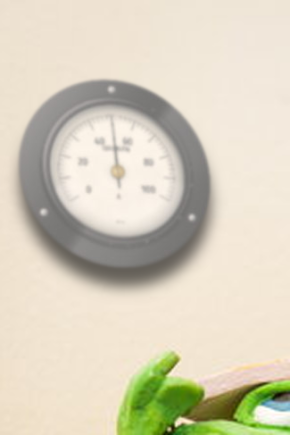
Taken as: 50,A
